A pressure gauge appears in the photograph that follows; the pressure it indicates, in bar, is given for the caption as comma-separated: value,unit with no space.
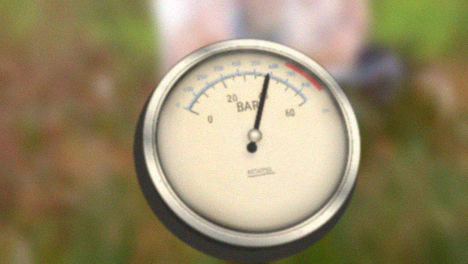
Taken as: 40,bar
